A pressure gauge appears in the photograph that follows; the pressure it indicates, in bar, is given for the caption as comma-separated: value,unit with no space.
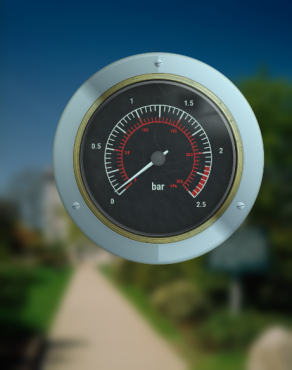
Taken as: 0.05,bar
